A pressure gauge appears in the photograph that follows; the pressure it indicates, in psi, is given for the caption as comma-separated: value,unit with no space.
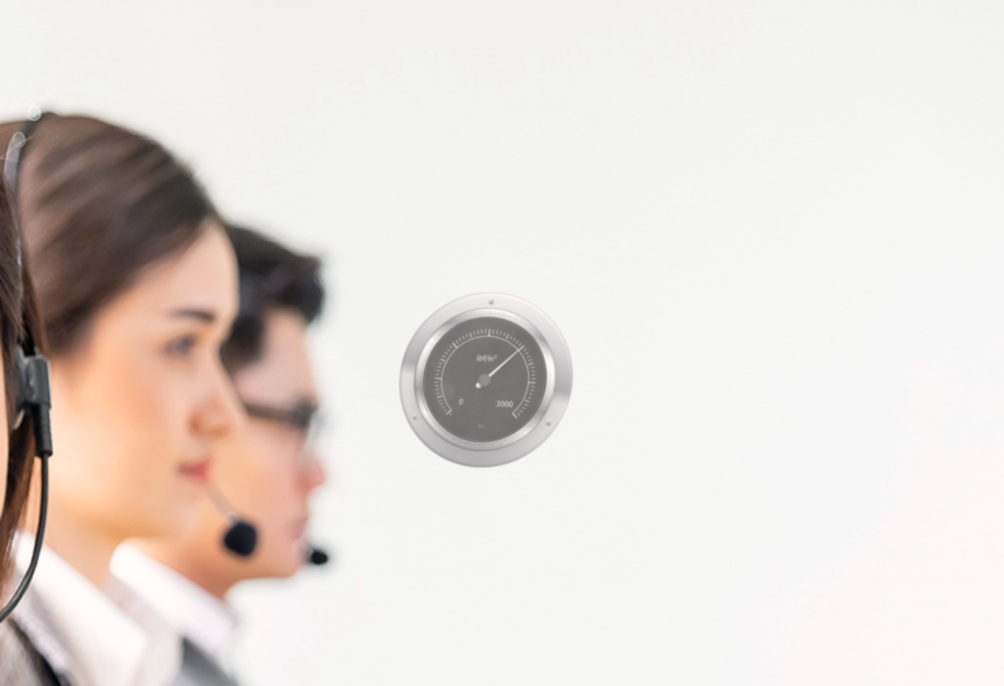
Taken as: 2000,psi
